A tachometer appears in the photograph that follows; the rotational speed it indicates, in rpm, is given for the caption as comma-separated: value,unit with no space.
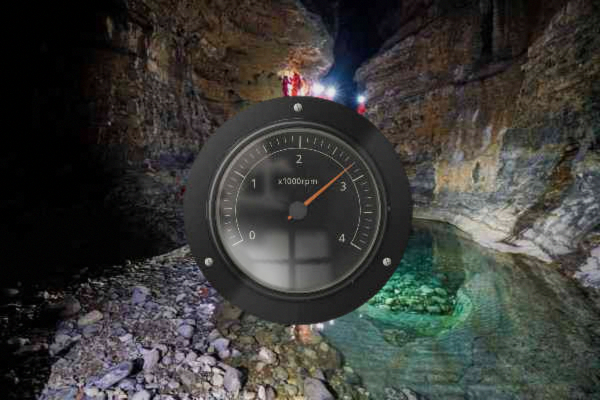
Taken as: 2800,rpm
